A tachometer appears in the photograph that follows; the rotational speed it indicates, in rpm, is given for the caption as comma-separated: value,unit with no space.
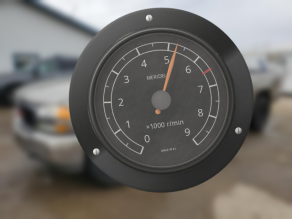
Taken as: 5250,rpm
